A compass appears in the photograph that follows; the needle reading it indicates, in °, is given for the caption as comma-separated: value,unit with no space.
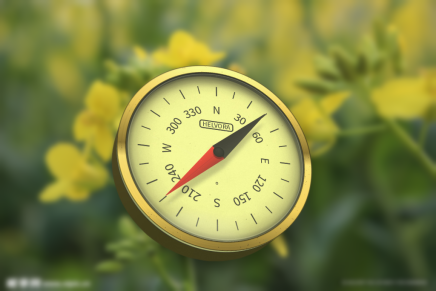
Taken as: 225,°
